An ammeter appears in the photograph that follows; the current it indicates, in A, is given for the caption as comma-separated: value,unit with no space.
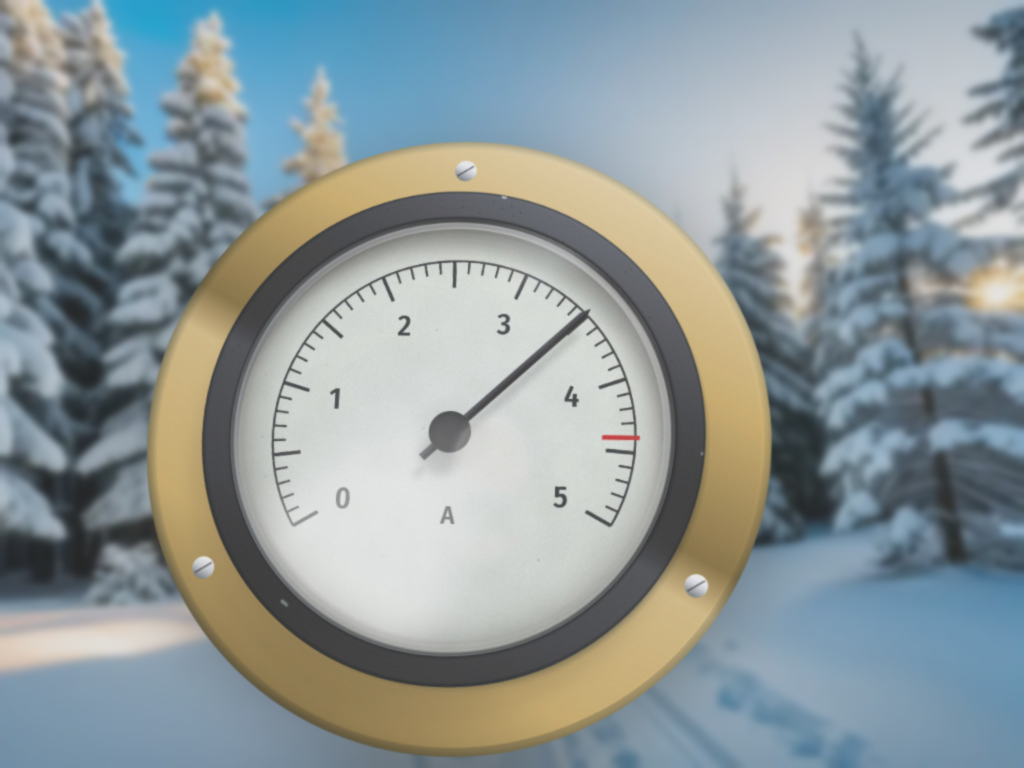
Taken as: 3.5,A
